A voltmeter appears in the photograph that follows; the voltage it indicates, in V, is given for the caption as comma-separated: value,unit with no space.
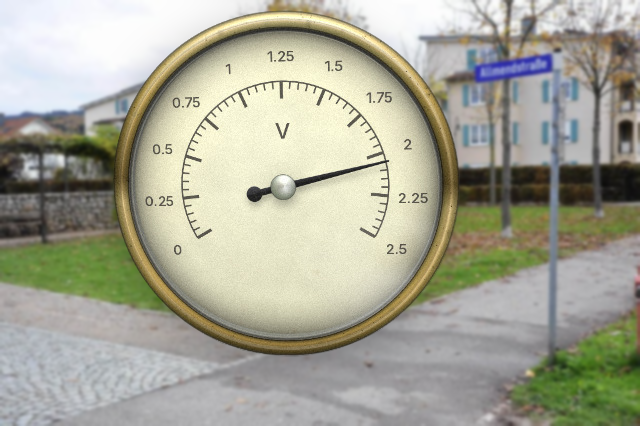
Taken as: 2.05,V
